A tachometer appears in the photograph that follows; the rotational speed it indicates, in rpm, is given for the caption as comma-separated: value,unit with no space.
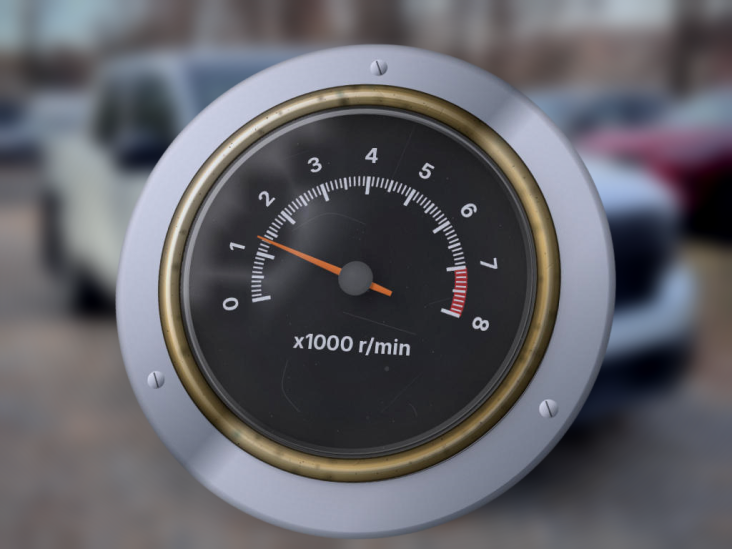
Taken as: 1300,rpm
